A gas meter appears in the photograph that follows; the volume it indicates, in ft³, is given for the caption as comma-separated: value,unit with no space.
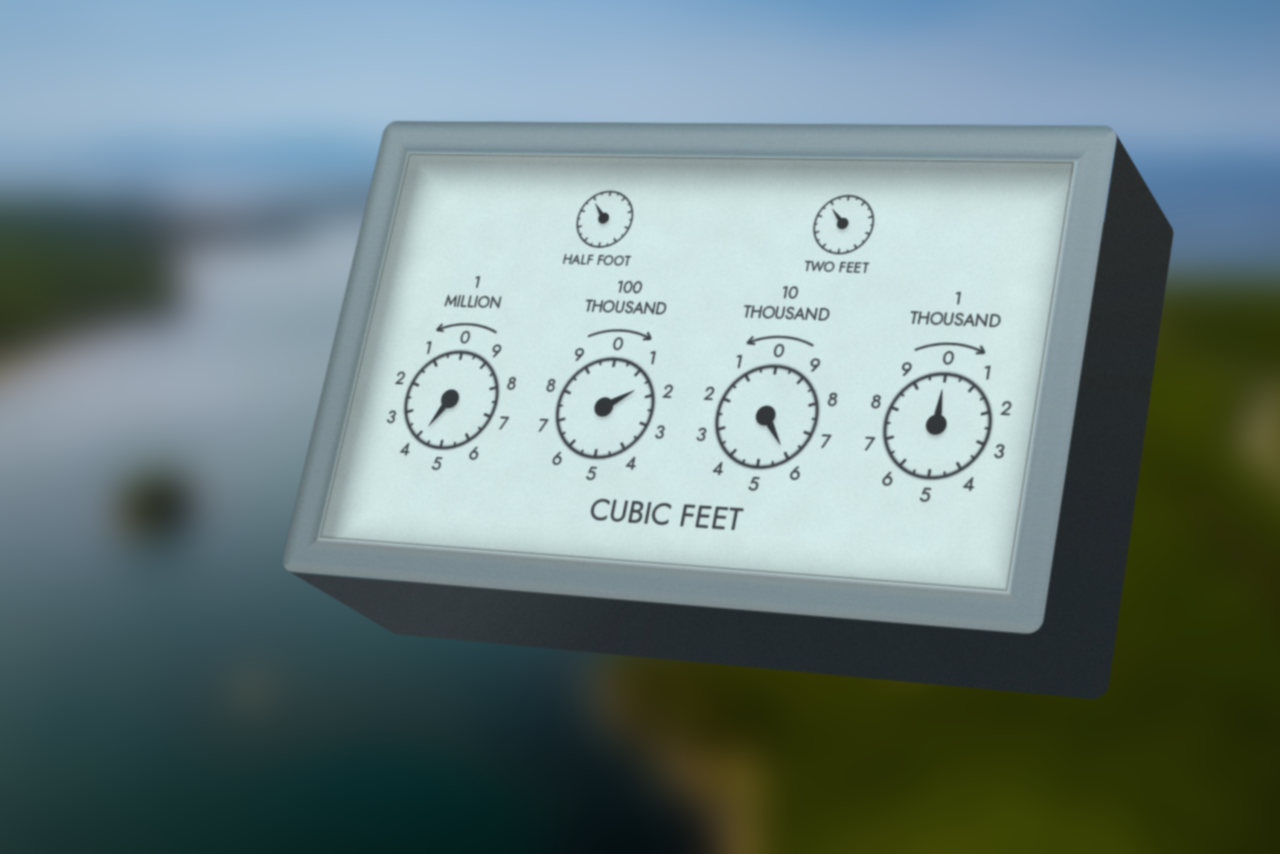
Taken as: 416000,ft³
